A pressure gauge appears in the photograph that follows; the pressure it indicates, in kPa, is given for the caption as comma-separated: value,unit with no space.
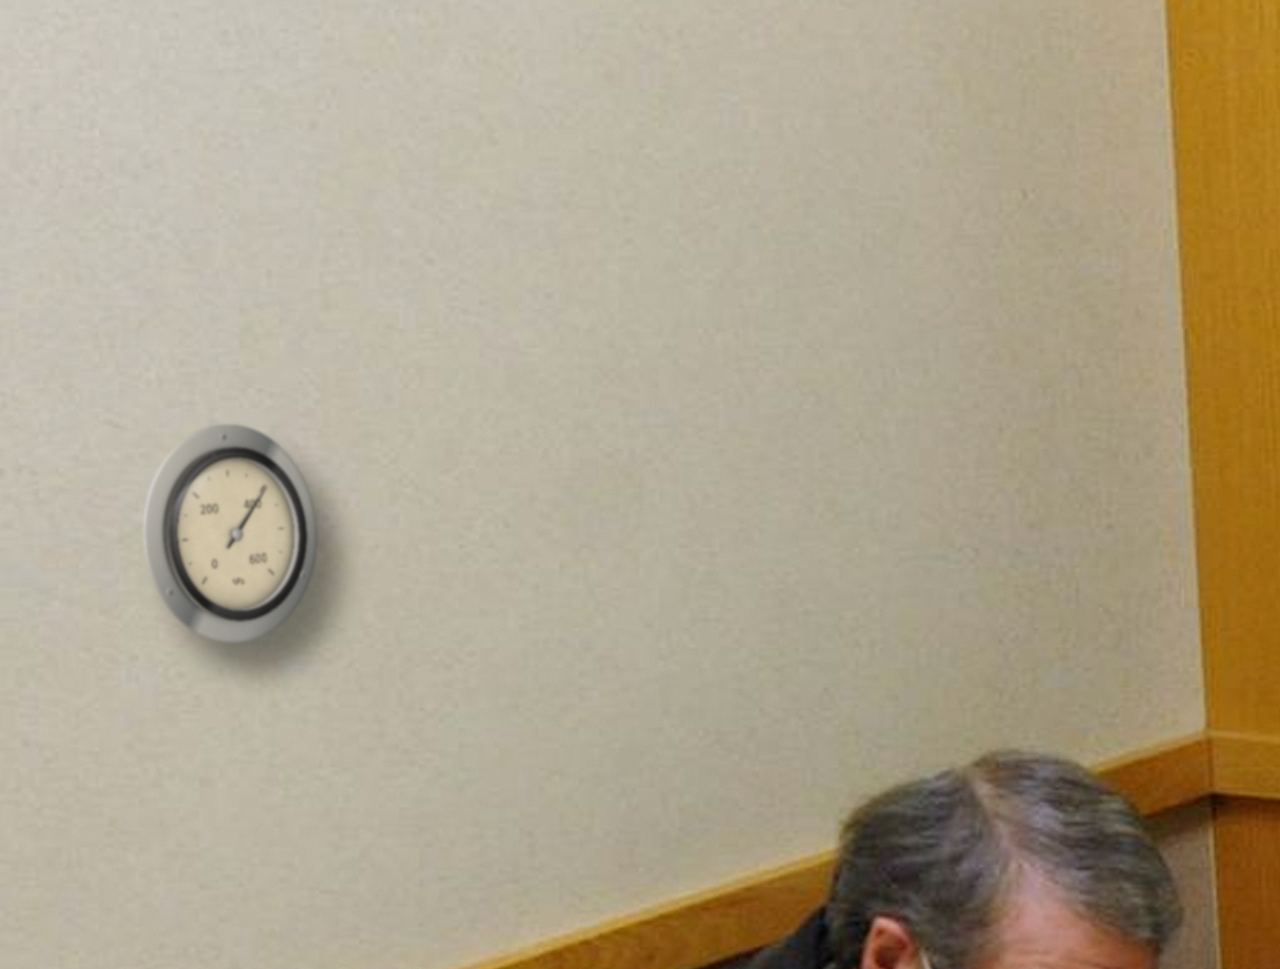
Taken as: 400,kPa
